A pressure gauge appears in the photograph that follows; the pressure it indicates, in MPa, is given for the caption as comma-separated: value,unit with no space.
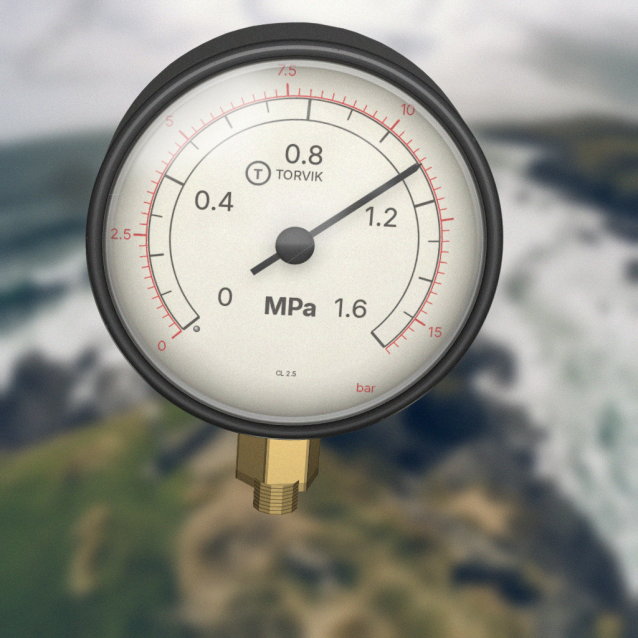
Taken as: 1.1,MPa
